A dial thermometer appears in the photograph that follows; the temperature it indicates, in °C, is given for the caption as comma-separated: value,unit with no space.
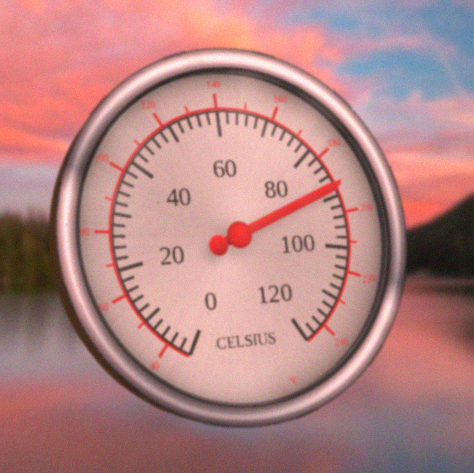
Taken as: 88,°C
